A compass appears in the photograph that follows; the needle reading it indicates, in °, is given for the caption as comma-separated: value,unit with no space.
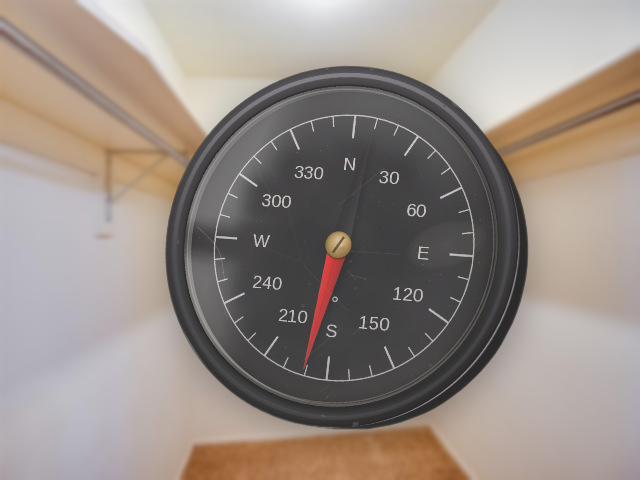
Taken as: 190,°
